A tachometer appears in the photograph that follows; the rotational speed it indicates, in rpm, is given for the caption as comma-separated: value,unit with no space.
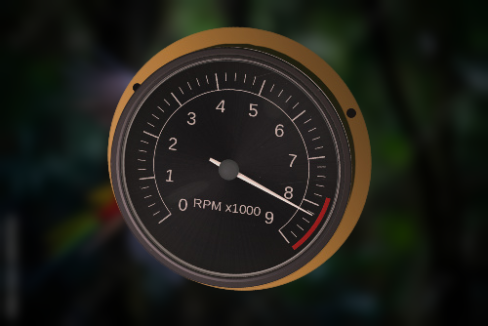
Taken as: 8200,rpm
